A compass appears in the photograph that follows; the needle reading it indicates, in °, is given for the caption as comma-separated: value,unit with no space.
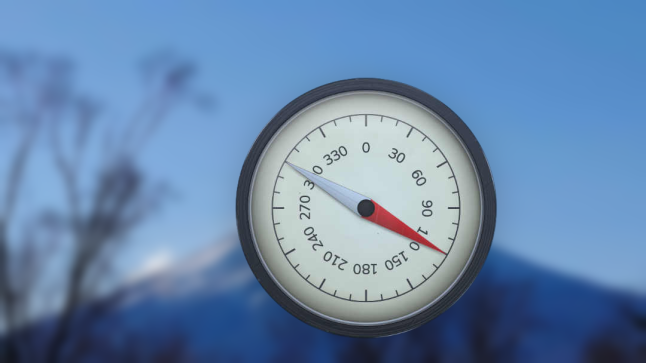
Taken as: 120,°
